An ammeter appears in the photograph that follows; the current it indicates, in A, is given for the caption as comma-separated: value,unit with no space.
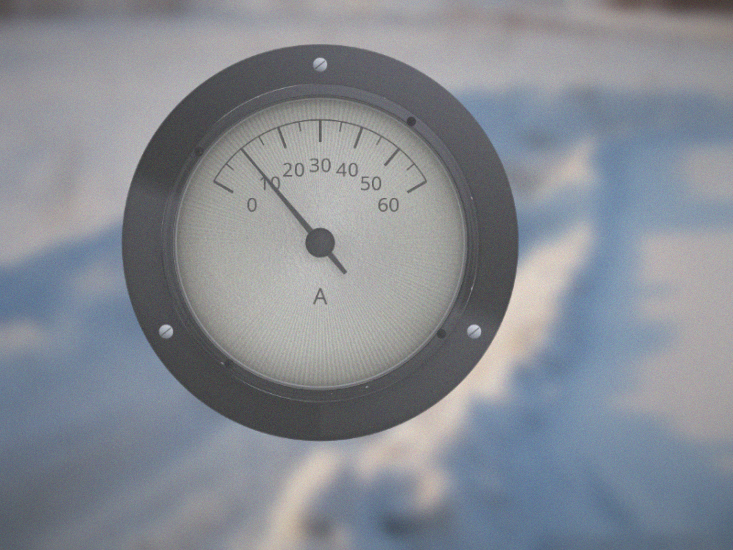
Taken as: 10,A
